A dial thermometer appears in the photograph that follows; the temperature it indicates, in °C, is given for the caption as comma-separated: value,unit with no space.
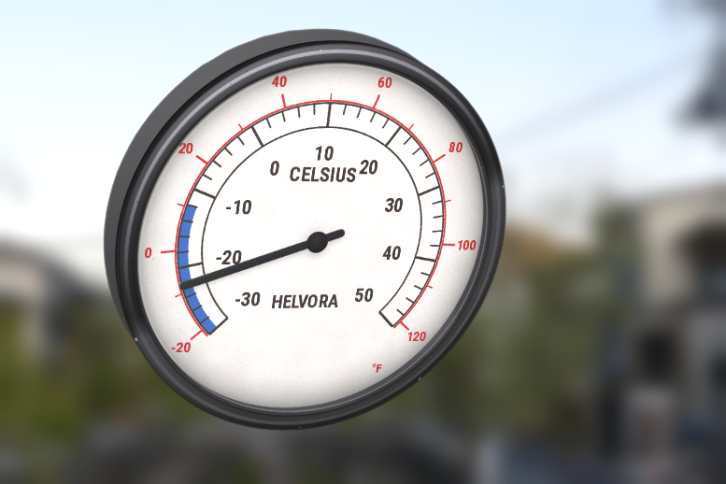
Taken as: -22,°C
